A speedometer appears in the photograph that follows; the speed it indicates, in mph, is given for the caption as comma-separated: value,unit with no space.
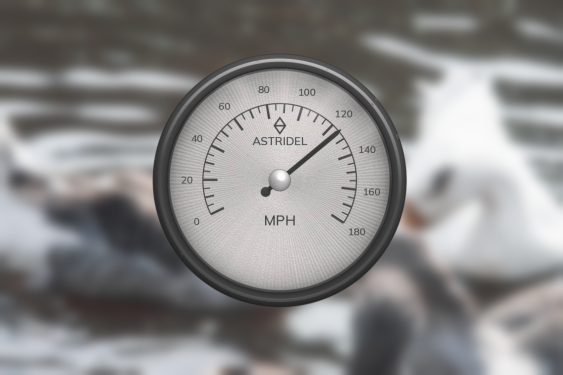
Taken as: 125,mph
